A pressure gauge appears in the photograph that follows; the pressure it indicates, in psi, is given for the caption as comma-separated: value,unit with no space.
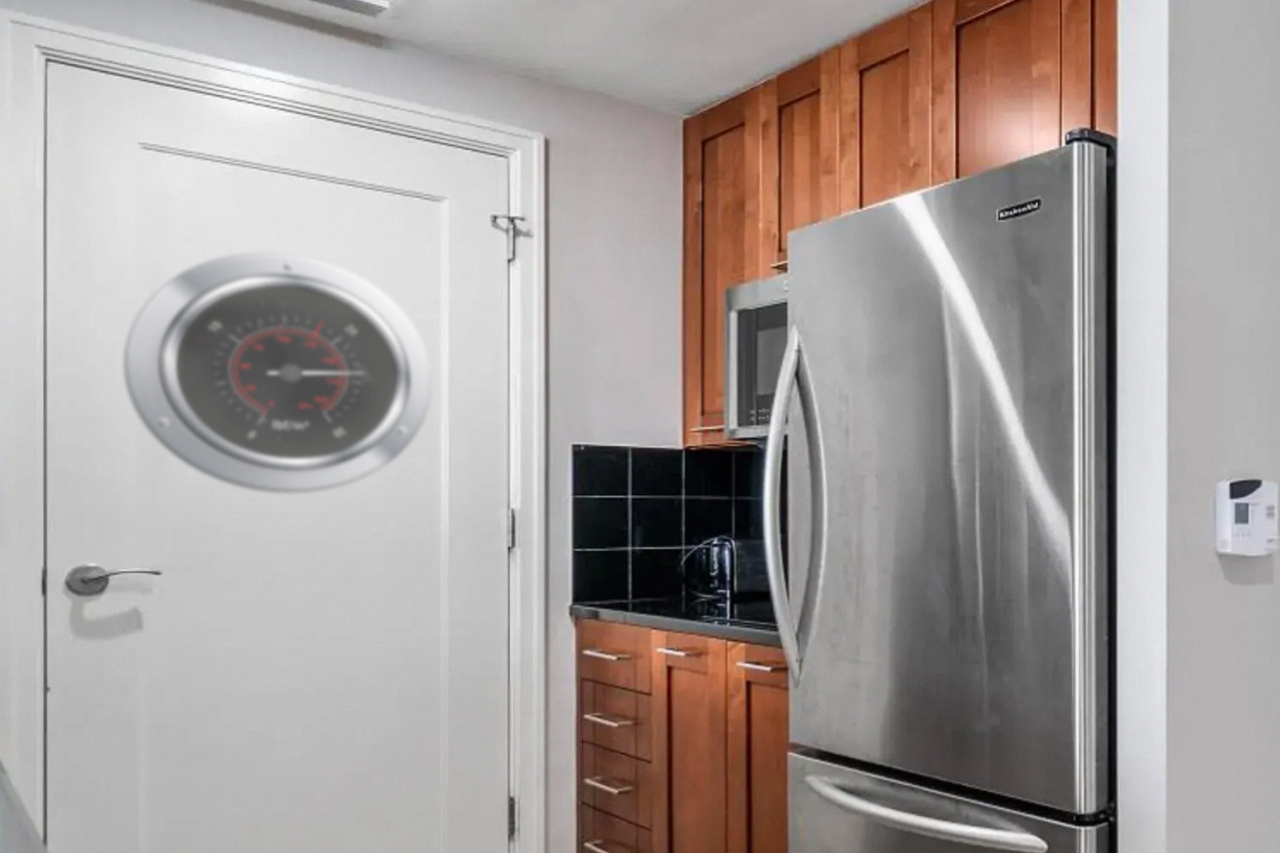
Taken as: 24,psi
